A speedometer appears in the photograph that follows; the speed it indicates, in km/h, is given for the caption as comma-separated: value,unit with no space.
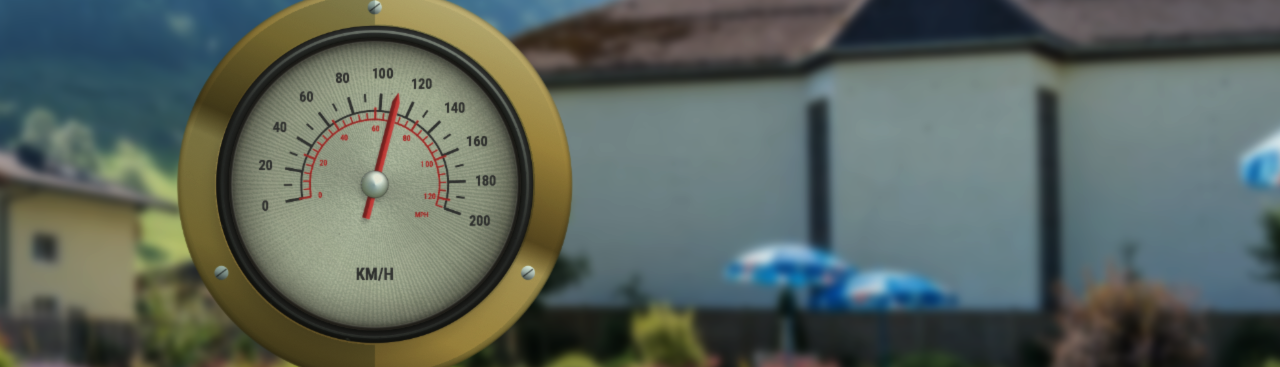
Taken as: 110,km/h
